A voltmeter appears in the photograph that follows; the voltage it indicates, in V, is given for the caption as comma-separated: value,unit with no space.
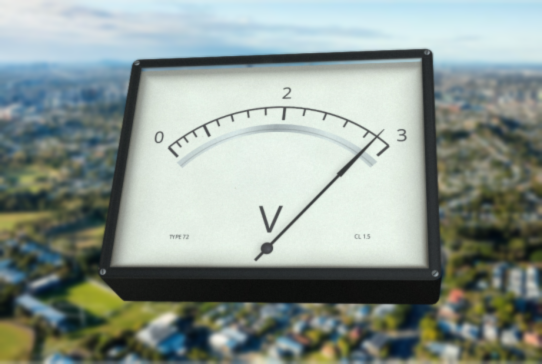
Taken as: 2.9,V
